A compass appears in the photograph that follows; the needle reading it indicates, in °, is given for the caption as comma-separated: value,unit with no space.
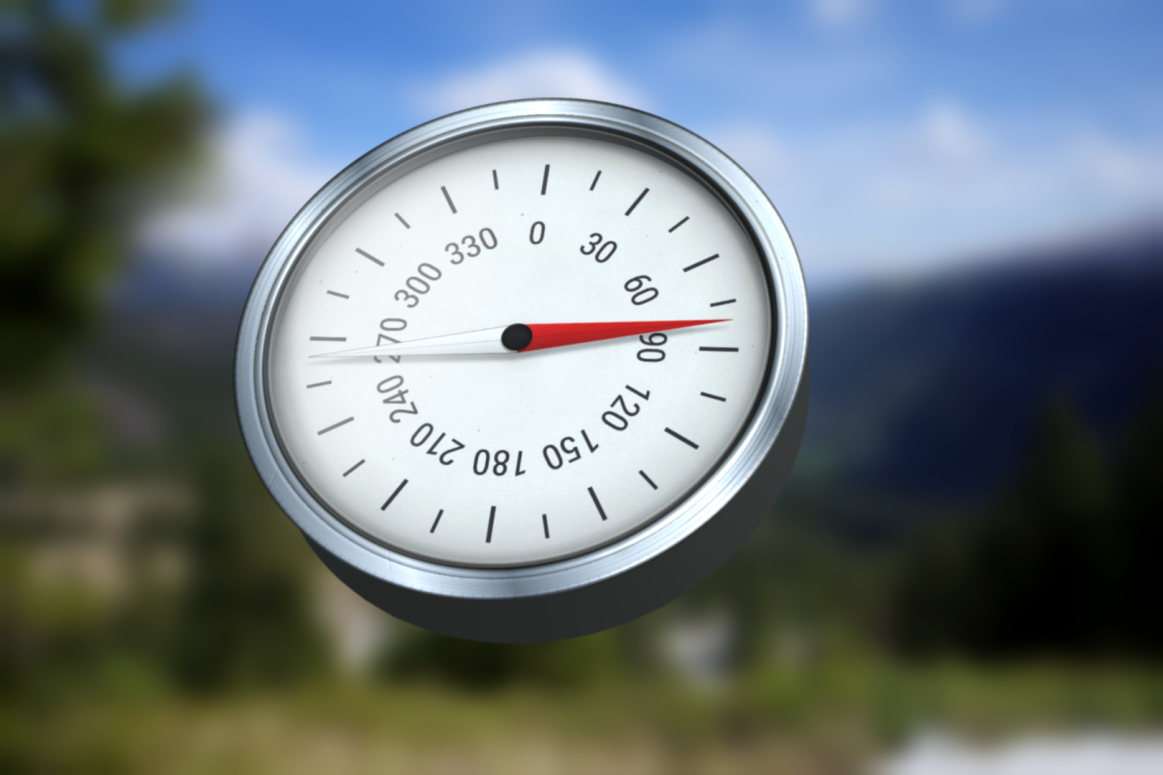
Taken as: 82.5,°
